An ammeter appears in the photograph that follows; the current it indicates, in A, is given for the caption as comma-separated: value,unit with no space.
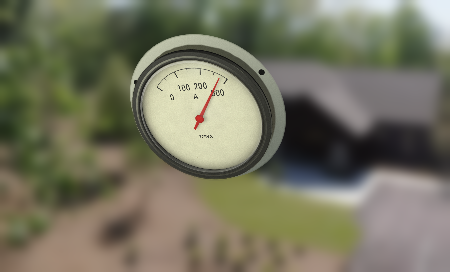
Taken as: 275,A
